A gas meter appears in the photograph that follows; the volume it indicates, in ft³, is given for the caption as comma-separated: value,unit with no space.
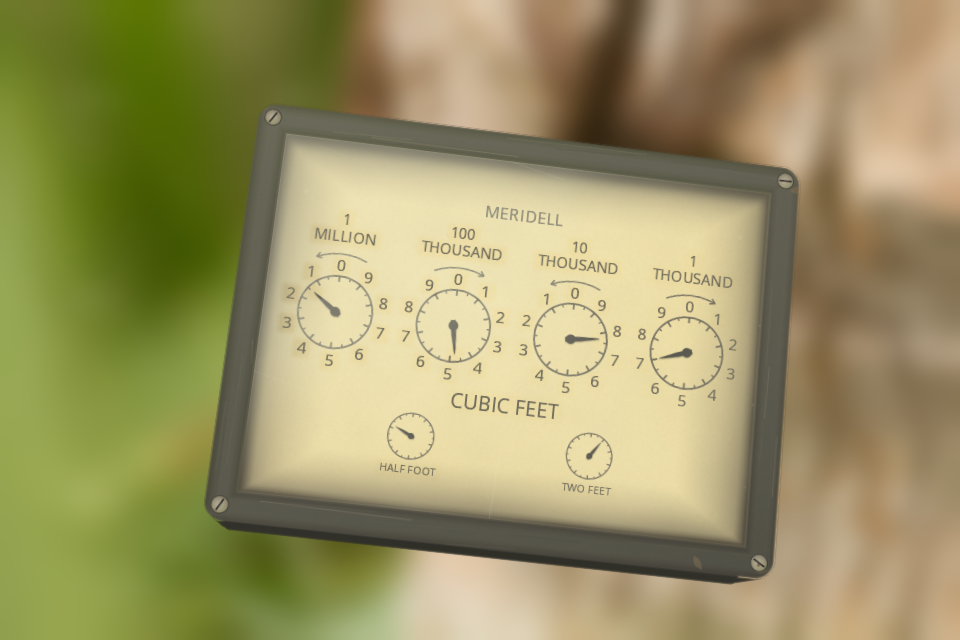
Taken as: 147700,ft³
